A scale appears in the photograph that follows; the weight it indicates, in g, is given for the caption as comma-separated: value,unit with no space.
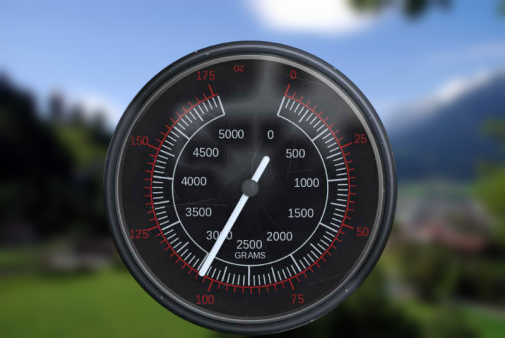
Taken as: 2950,g
